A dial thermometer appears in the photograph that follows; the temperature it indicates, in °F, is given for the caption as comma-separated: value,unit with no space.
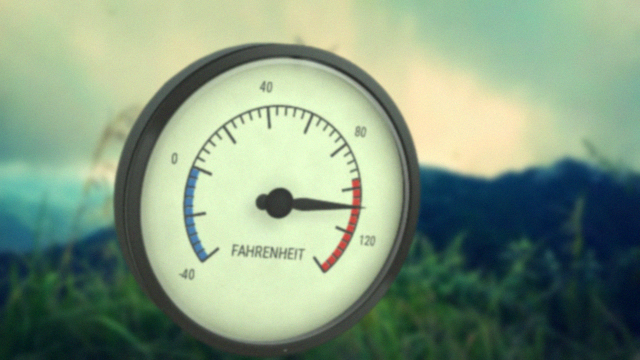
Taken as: 108,°F
